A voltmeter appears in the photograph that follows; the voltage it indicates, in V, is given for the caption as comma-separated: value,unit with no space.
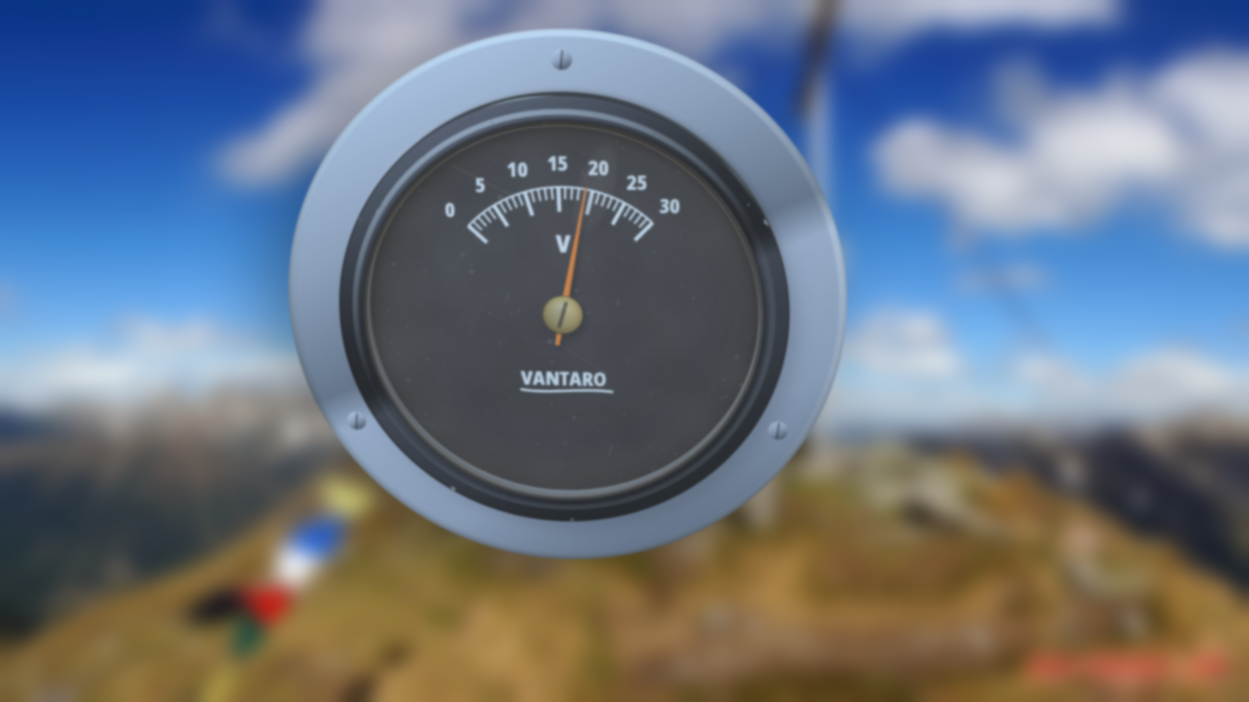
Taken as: 19,V
